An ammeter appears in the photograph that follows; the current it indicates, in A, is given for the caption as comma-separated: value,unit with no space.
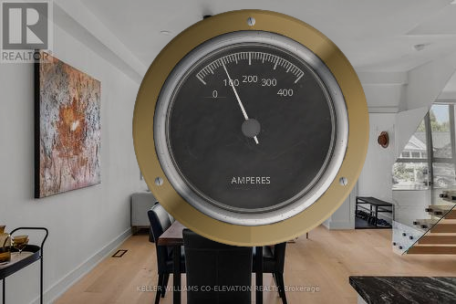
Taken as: 100,A
